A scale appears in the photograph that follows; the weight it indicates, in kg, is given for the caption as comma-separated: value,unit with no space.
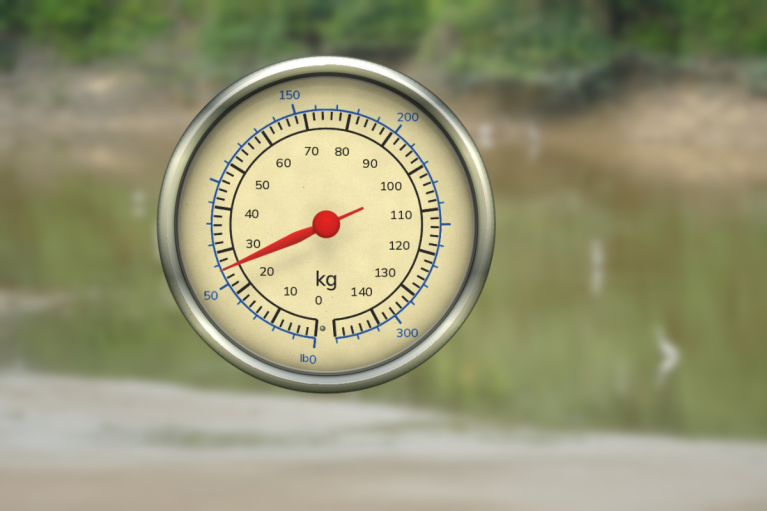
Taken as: 26,kg
